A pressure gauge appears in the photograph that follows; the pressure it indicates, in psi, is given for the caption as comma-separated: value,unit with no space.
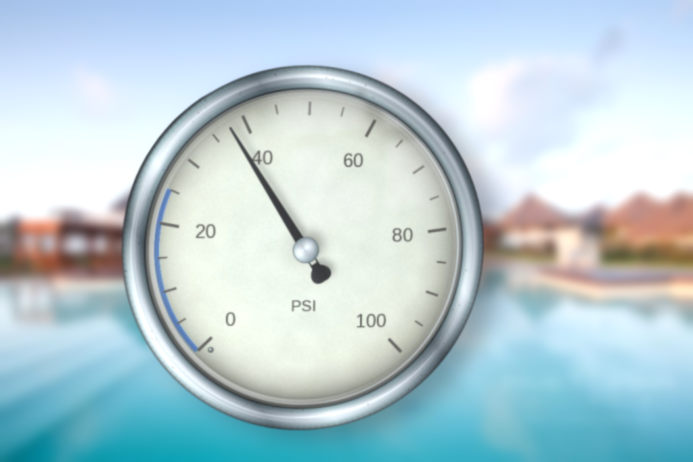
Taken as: 37.5,psi
